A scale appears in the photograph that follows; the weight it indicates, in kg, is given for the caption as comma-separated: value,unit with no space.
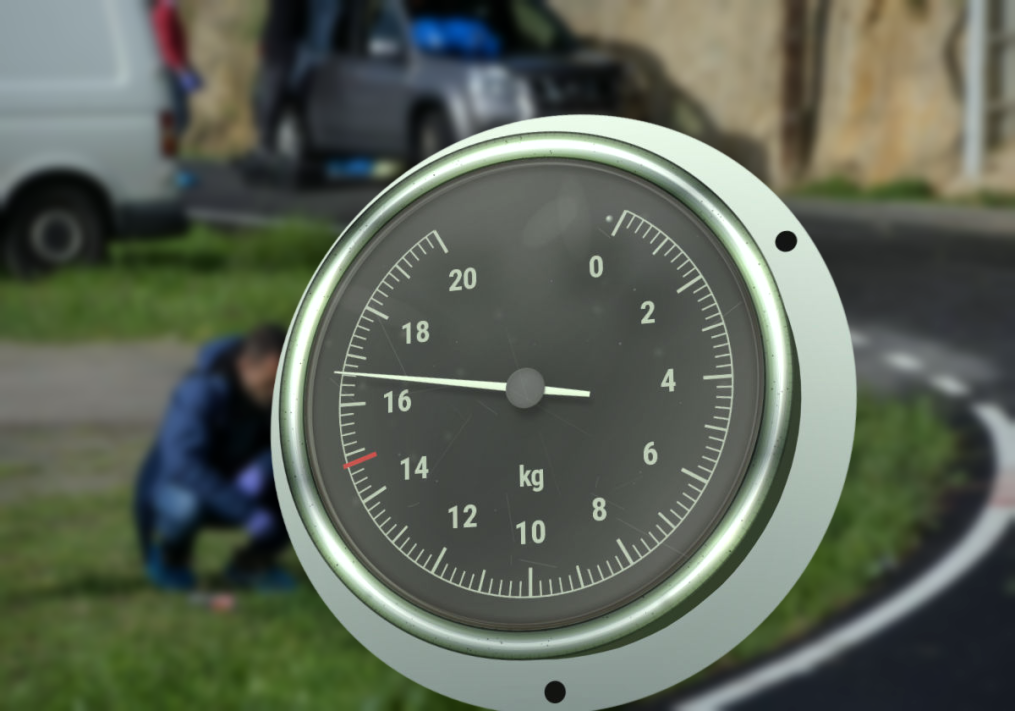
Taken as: 16.6,kg
